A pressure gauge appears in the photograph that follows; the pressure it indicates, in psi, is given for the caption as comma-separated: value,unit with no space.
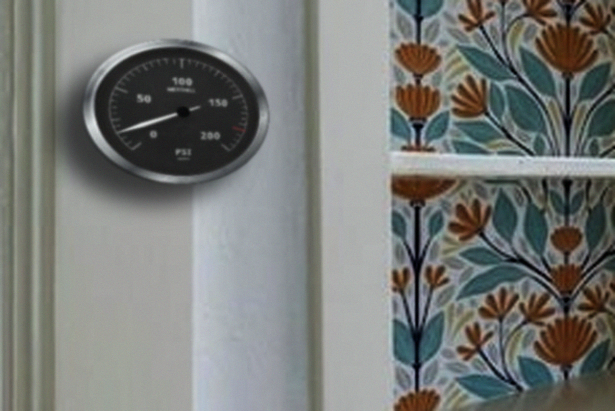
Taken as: 15,psi
